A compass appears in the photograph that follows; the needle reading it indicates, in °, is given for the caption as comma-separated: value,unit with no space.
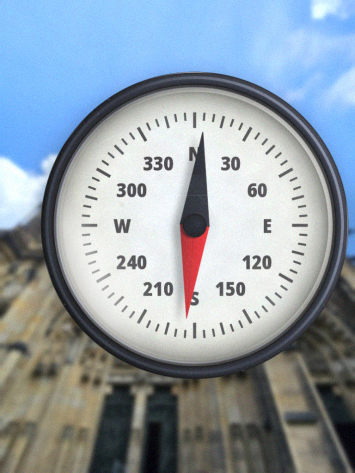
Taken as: 185,°
